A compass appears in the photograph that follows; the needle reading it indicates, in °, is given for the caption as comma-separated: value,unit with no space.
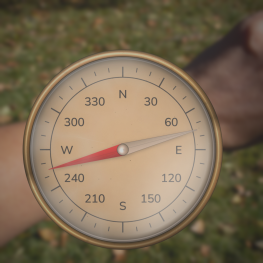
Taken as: 255,°
